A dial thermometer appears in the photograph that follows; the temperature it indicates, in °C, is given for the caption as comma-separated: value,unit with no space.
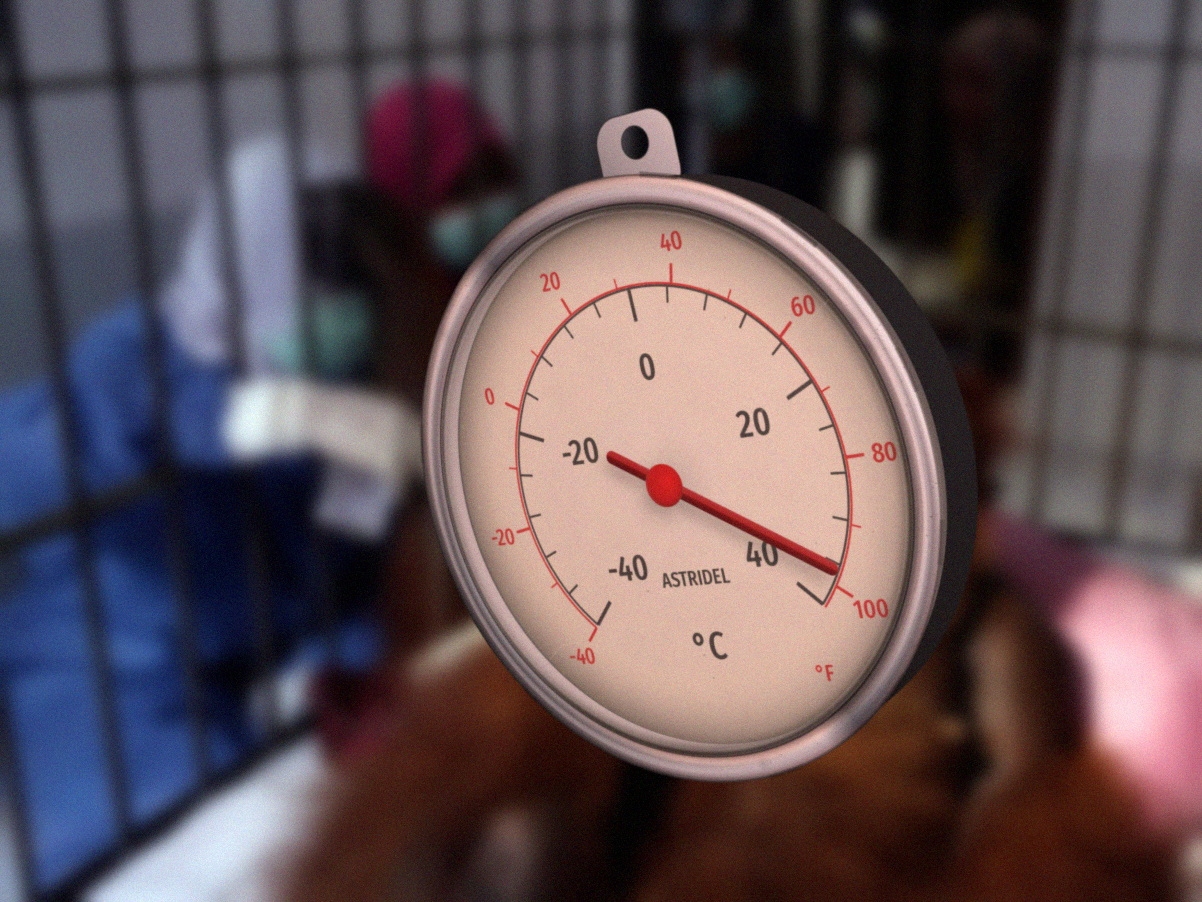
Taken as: 36,°C
